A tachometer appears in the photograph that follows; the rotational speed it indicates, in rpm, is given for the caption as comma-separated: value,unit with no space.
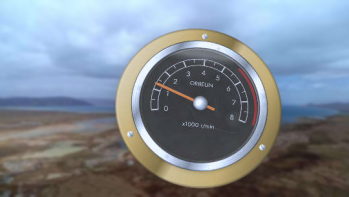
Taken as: 1250,rpm
